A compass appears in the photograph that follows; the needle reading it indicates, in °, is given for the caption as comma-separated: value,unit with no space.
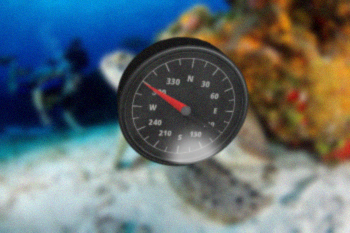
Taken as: 300,°
